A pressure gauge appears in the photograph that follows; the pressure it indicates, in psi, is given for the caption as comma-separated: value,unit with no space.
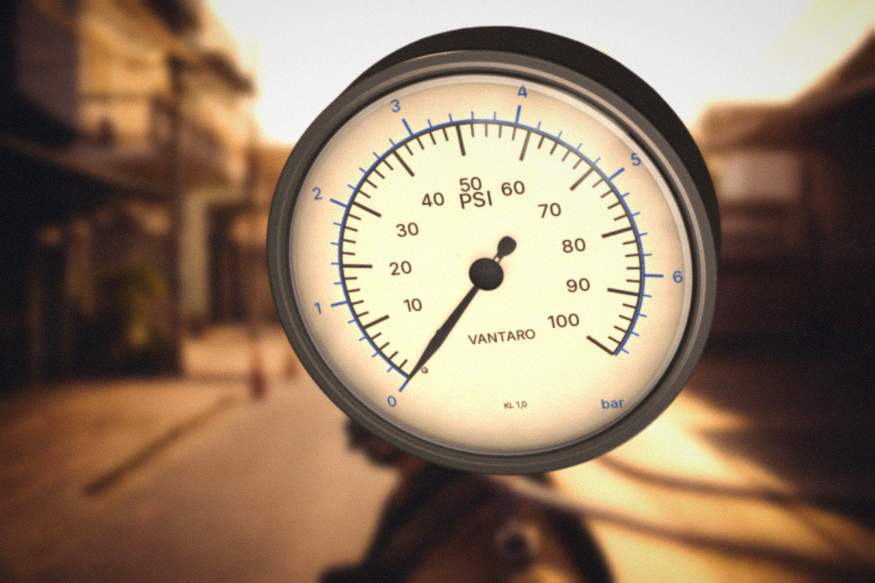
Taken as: 0,psi
